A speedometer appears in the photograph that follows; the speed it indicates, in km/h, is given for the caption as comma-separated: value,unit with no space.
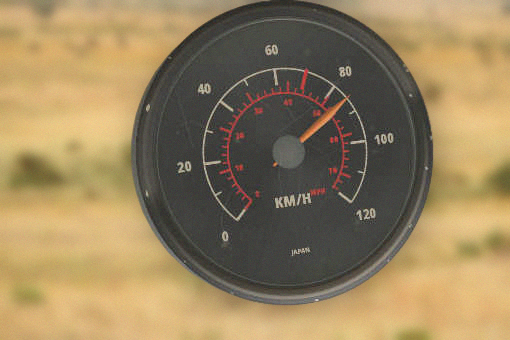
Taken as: 85,km/h
